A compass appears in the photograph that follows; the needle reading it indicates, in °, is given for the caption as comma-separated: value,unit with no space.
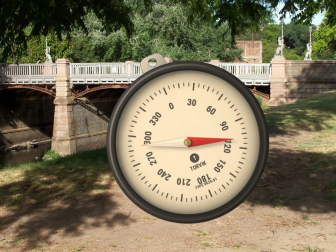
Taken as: 110,°
